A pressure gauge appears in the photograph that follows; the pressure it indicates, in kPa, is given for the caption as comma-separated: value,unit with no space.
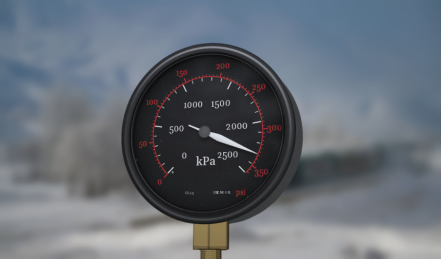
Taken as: 2300,kPa
